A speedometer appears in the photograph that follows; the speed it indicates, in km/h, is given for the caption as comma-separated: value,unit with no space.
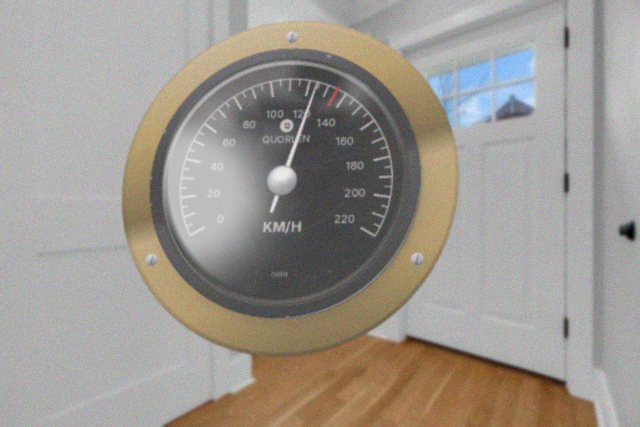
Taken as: 125,km/h
